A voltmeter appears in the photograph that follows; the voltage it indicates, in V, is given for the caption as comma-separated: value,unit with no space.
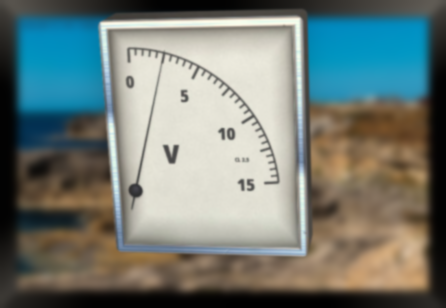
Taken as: 2.5,V
